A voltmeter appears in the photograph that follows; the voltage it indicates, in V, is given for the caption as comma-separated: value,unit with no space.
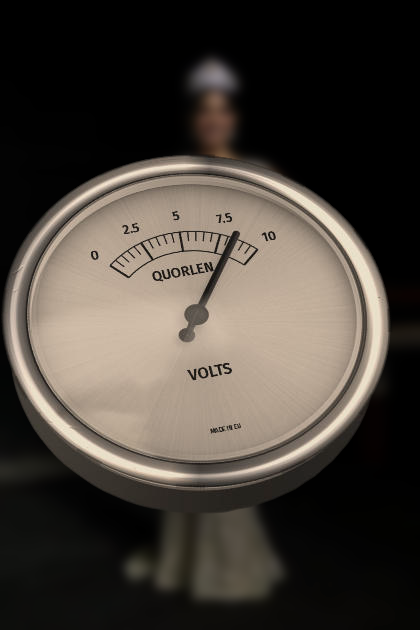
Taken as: 8.5,V
